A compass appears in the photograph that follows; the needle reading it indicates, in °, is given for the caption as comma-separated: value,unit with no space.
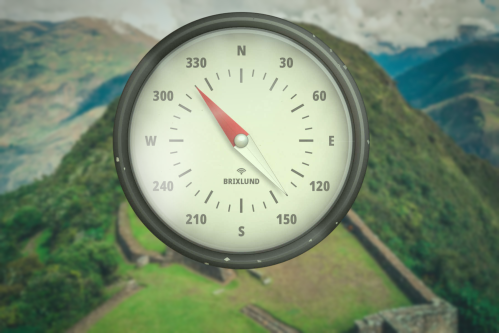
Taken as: 320,°
